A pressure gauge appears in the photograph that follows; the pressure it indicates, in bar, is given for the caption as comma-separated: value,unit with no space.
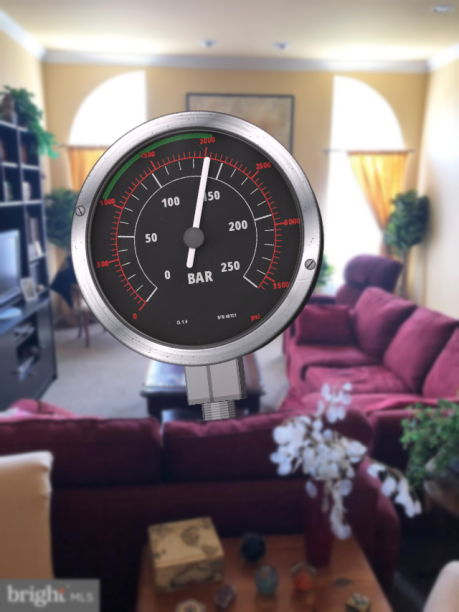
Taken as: 140,bar
